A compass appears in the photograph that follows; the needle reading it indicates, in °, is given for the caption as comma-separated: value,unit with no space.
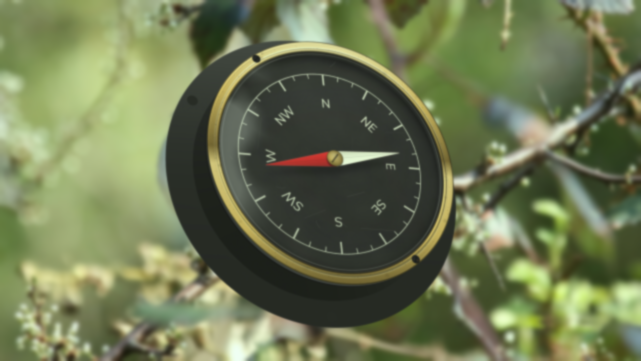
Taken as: 260,°
